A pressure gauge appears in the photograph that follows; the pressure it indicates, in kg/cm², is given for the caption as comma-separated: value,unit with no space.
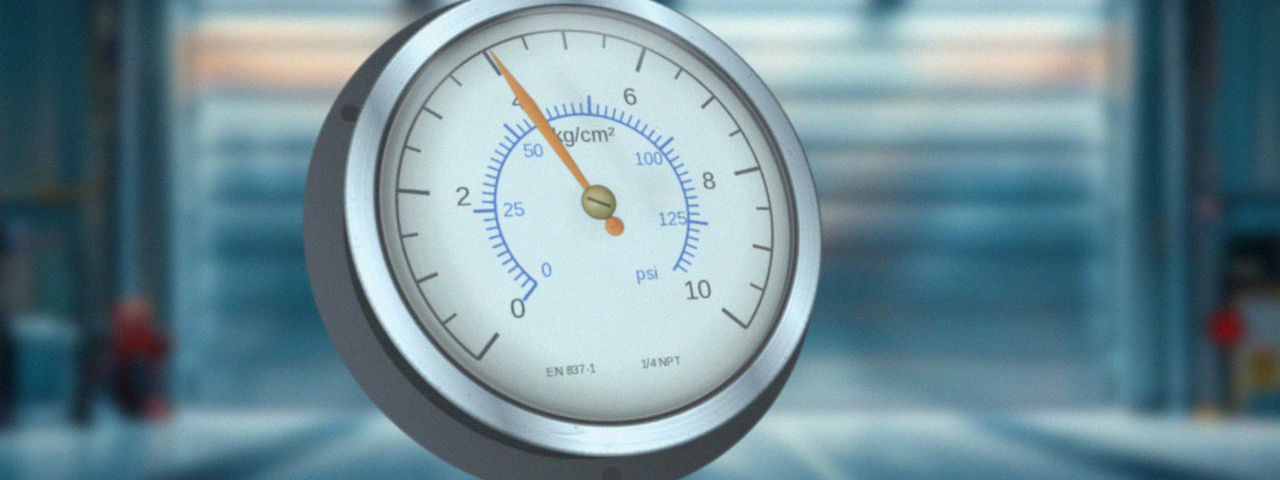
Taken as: 4,kg/cm²
